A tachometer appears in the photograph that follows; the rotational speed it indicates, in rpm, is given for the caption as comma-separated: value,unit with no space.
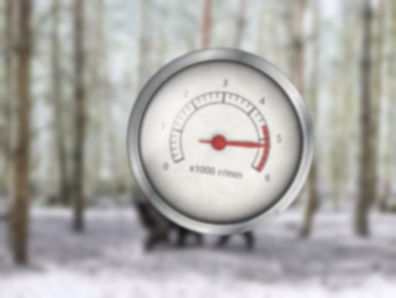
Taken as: 5200,rpm
